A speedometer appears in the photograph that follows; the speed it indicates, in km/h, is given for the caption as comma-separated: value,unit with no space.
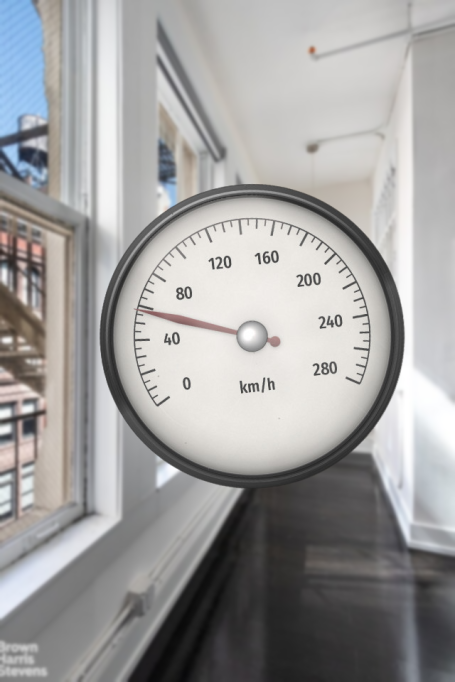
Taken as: 57.5,km/h
